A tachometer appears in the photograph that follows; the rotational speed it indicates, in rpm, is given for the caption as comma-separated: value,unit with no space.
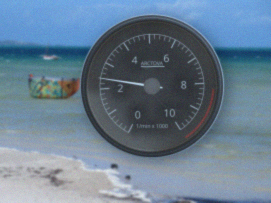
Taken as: 2400,rpm
